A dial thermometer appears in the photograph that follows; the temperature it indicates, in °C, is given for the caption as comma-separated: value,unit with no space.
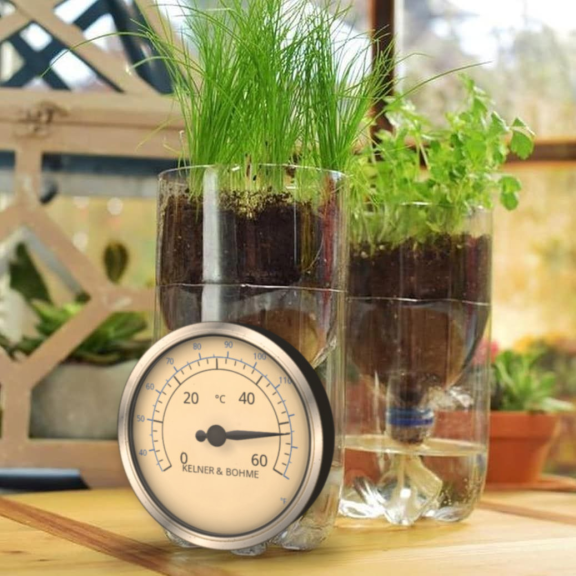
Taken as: 52,°C
